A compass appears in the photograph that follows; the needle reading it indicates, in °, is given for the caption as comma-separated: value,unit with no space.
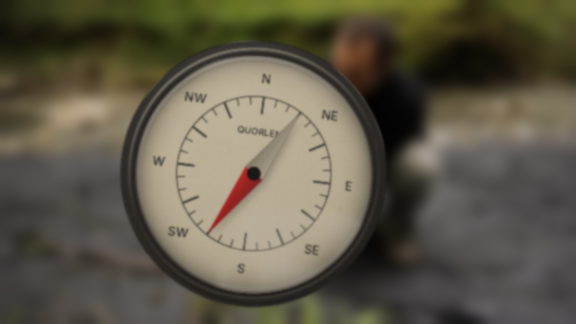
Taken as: 210,°
